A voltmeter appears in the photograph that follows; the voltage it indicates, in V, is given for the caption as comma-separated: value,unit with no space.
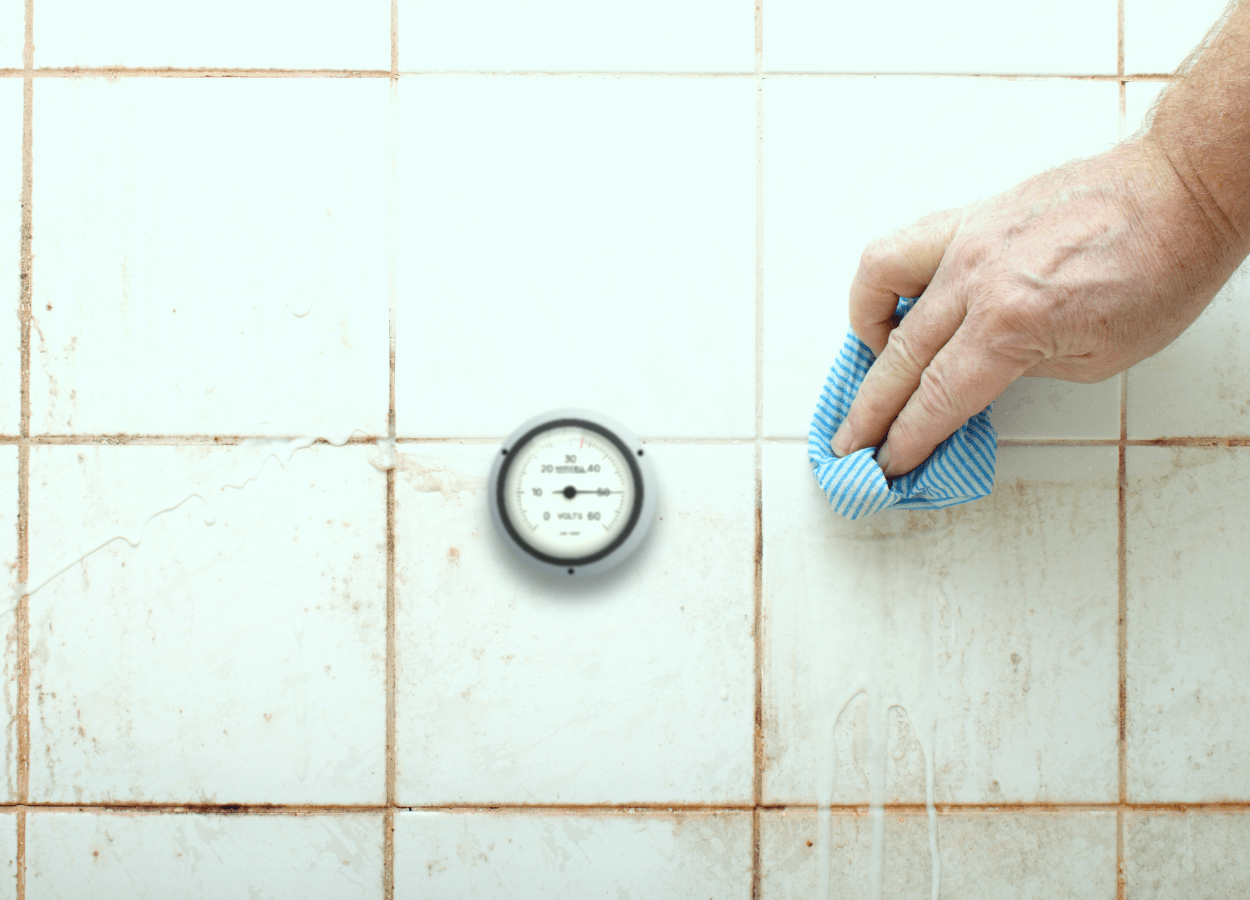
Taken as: 50,V
